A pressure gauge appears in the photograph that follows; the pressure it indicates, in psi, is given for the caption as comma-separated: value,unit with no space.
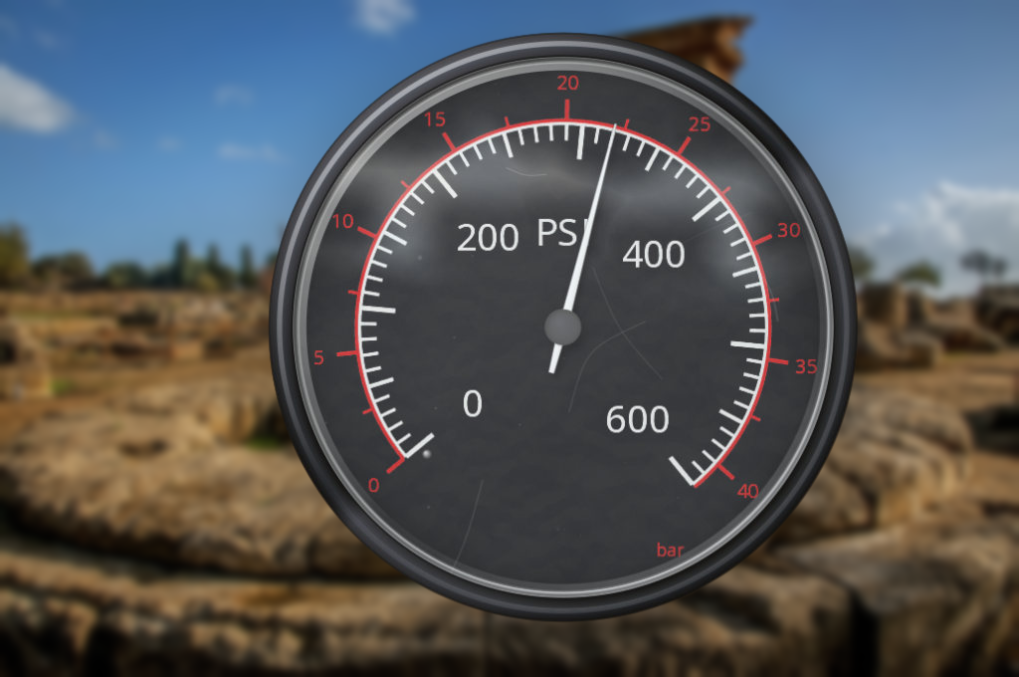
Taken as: 320,psi
